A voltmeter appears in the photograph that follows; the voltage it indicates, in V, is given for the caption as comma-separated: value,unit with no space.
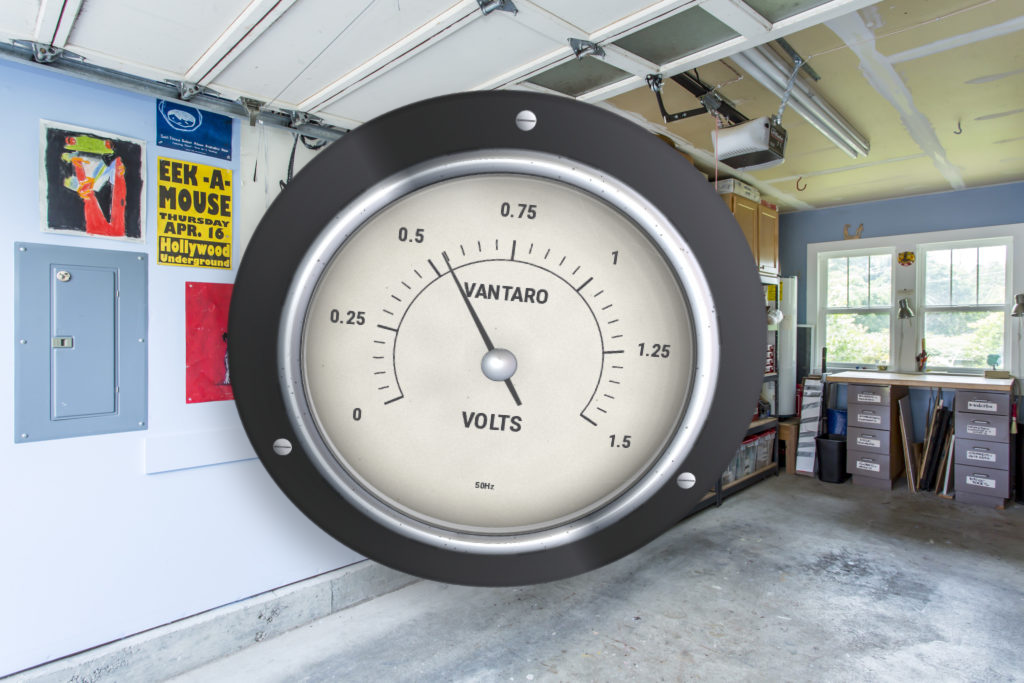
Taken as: 0.55,V
